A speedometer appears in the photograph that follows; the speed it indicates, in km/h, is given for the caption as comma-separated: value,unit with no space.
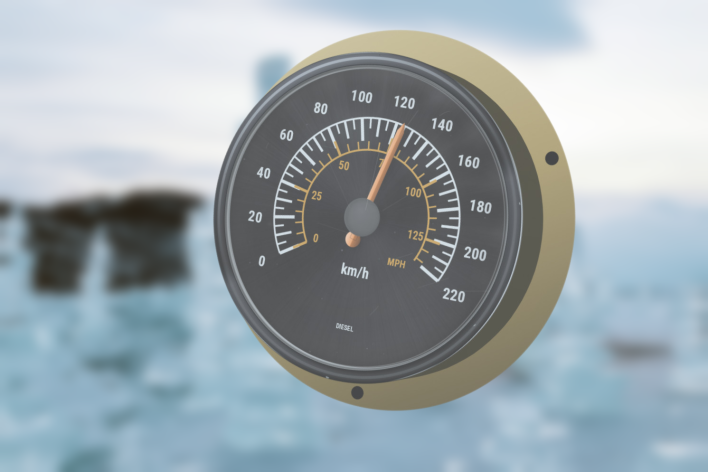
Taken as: 125,km/h
